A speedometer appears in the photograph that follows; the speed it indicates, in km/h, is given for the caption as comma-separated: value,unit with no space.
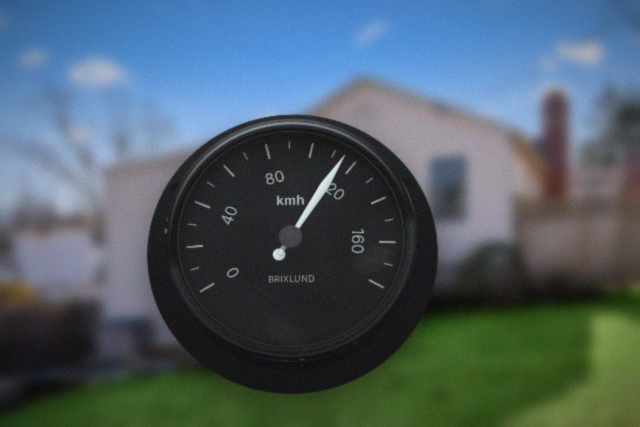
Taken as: 115,km/h
